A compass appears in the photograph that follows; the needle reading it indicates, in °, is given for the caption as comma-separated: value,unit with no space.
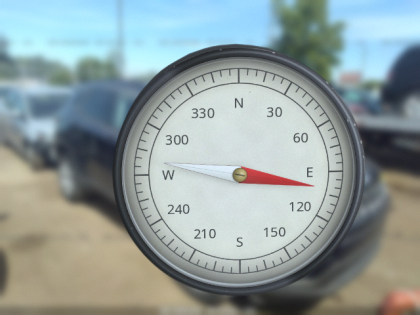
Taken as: 100,°
